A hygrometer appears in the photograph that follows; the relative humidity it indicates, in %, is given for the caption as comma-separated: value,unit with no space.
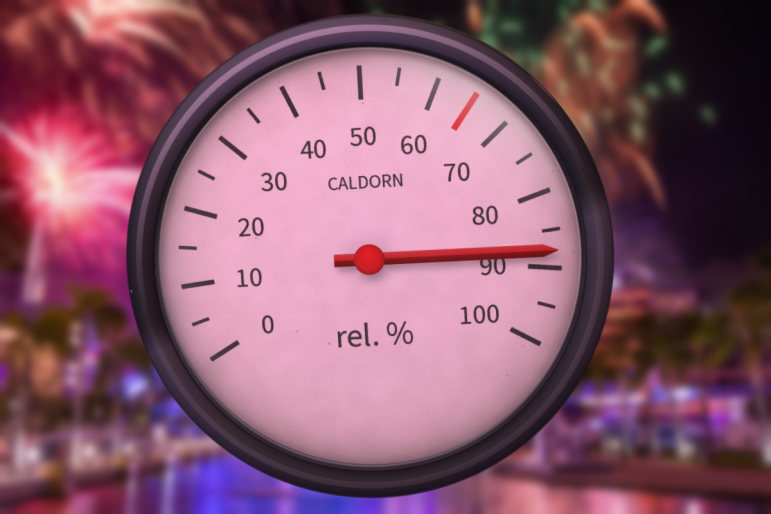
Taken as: 87.5,%
